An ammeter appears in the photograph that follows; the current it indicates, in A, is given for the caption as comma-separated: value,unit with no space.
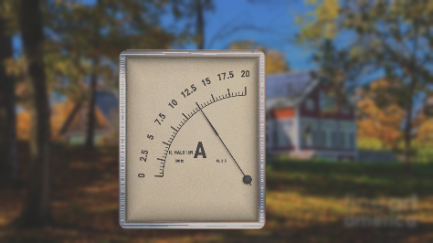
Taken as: 12.5,A
